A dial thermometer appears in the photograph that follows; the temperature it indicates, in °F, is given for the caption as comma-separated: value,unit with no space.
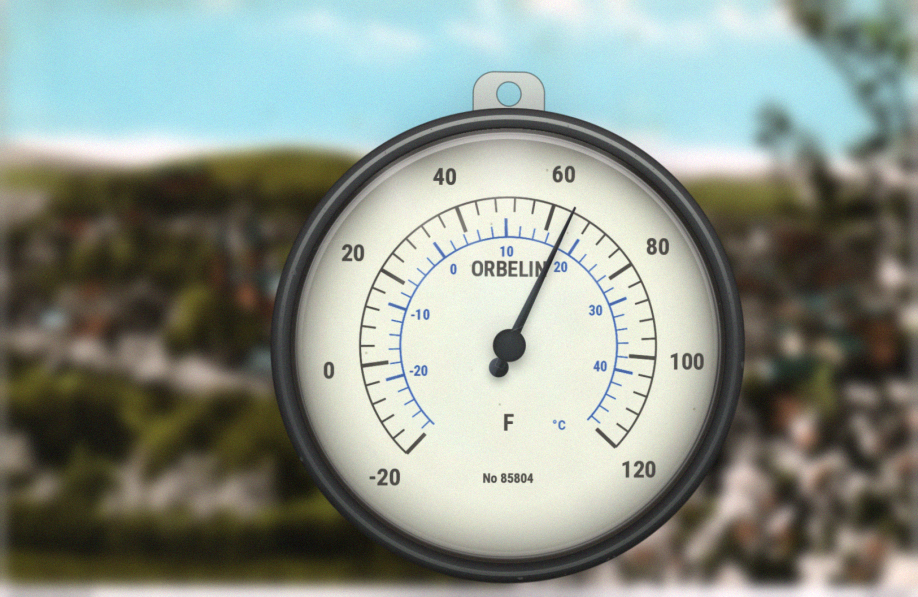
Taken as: 64,°F
